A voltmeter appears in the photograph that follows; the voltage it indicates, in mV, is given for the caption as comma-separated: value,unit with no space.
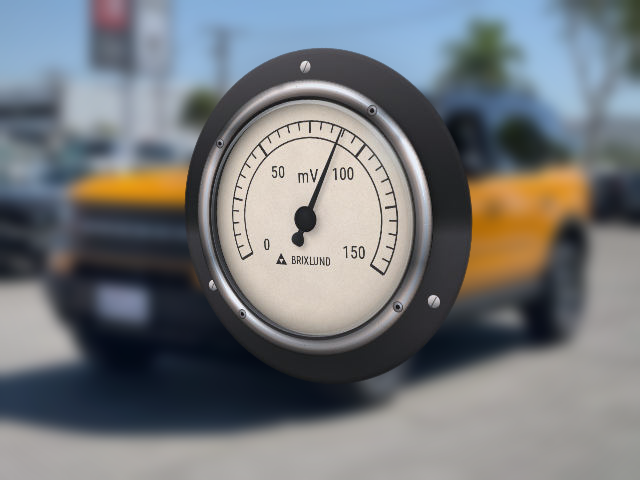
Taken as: 90,mV
